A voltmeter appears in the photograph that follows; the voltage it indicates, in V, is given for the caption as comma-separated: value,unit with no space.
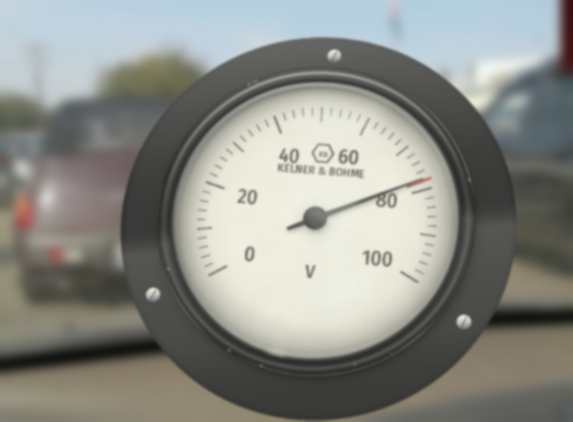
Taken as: 78,V
